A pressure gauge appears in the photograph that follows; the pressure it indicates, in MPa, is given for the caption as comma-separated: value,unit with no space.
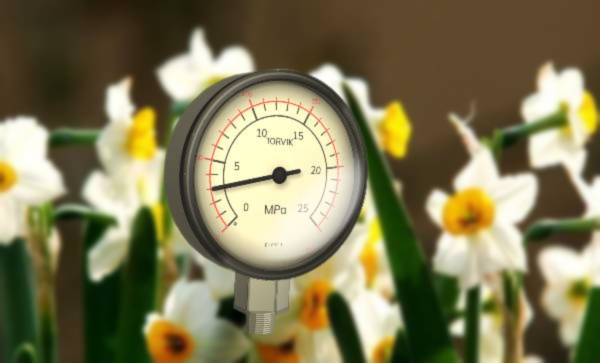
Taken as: 3,MPa
